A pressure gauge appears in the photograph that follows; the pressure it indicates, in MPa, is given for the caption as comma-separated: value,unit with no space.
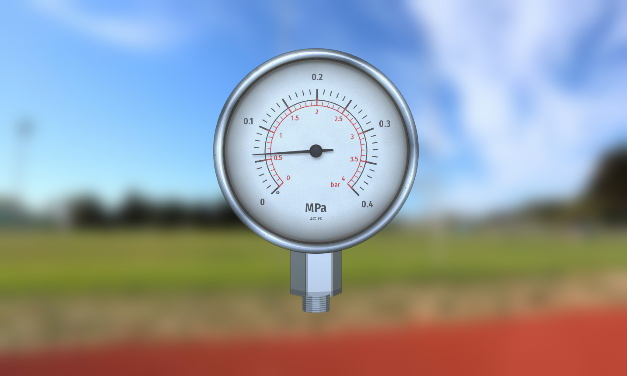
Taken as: 0.06,MPa
